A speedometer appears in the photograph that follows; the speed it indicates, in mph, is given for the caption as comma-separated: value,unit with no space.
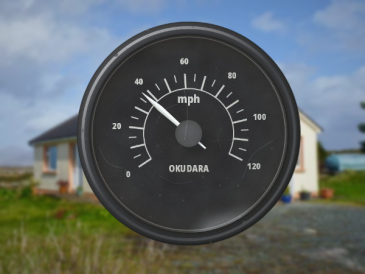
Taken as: 37.5,mph
